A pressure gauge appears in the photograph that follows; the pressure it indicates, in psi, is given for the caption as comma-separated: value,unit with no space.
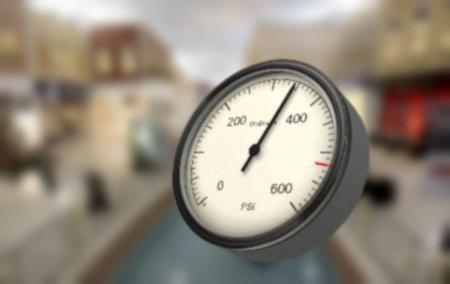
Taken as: 350,psi
